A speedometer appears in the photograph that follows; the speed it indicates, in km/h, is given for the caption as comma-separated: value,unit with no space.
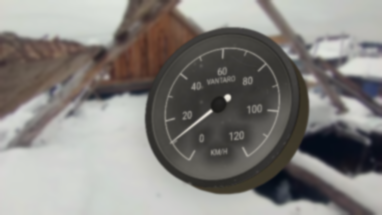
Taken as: 10,km/h
